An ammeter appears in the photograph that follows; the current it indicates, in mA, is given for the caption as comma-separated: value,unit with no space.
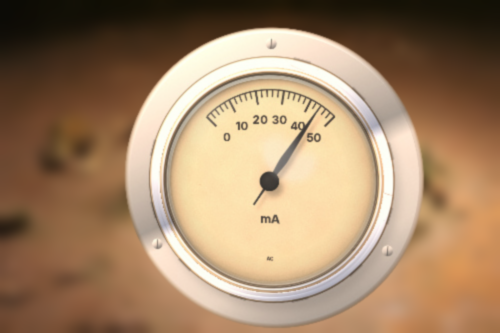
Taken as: 44,mA
